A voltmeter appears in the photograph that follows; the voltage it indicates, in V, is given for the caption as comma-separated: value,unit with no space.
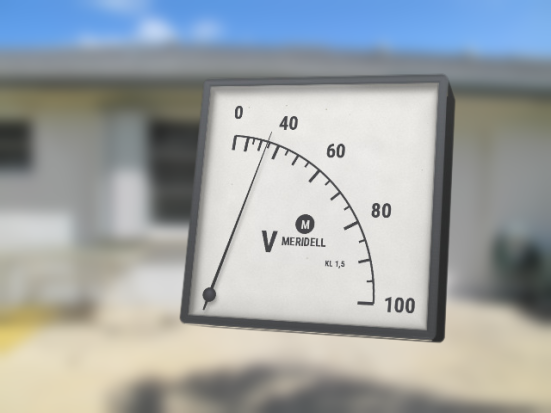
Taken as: 35,V
